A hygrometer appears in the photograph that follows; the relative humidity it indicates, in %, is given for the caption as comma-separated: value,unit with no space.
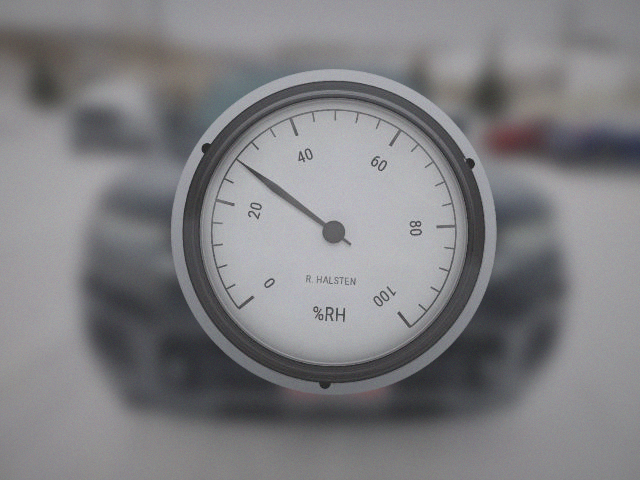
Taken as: 28,%
